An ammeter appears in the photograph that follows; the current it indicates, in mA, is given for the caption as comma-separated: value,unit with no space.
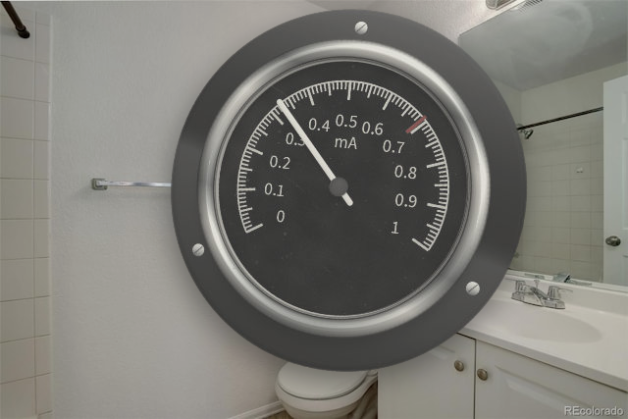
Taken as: 0.33,mA
